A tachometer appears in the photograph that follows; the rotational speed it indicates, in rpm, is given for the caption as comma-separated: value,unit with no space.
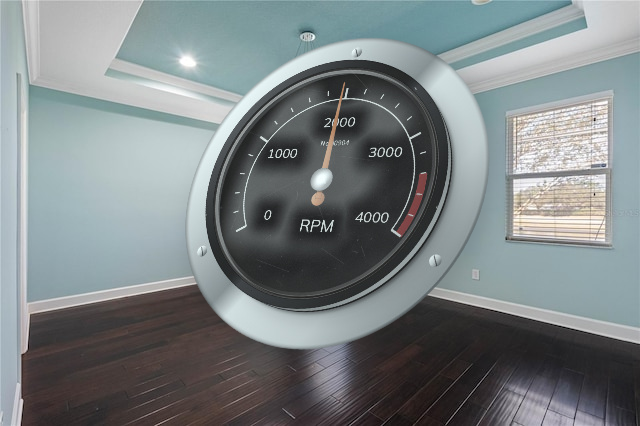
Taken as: 2000,rpm
